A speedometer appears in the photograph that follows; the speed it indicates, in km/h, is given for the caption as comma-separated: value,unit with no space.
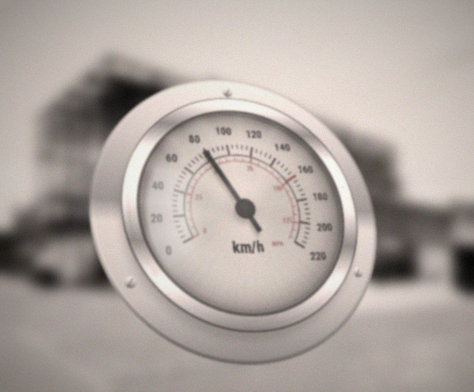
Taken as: 80,km/h
